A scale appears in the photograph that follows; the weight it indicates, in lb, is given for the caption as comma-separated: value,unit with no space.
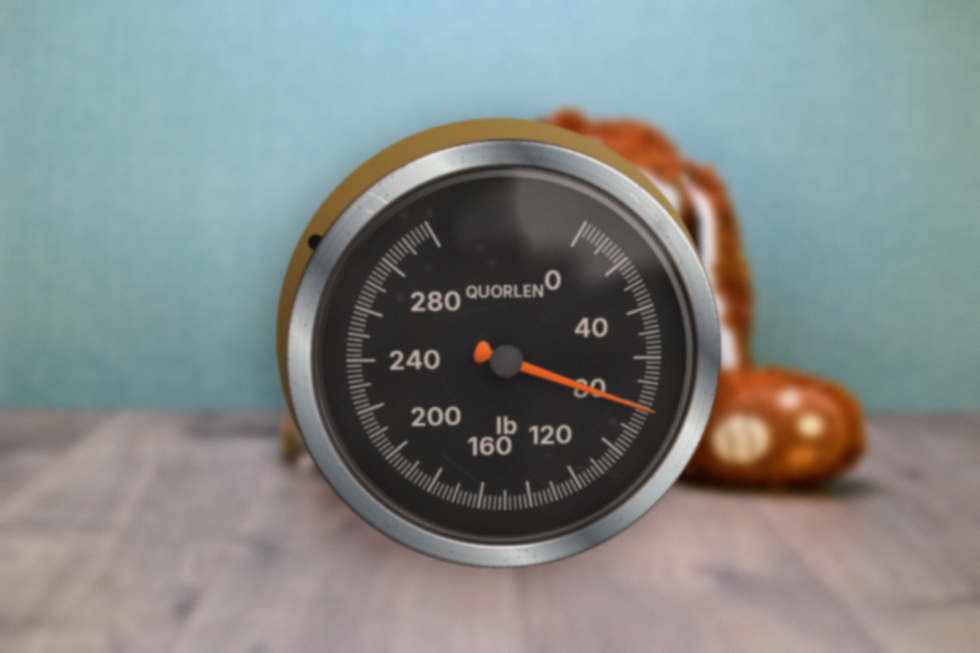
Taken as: 80,lb
